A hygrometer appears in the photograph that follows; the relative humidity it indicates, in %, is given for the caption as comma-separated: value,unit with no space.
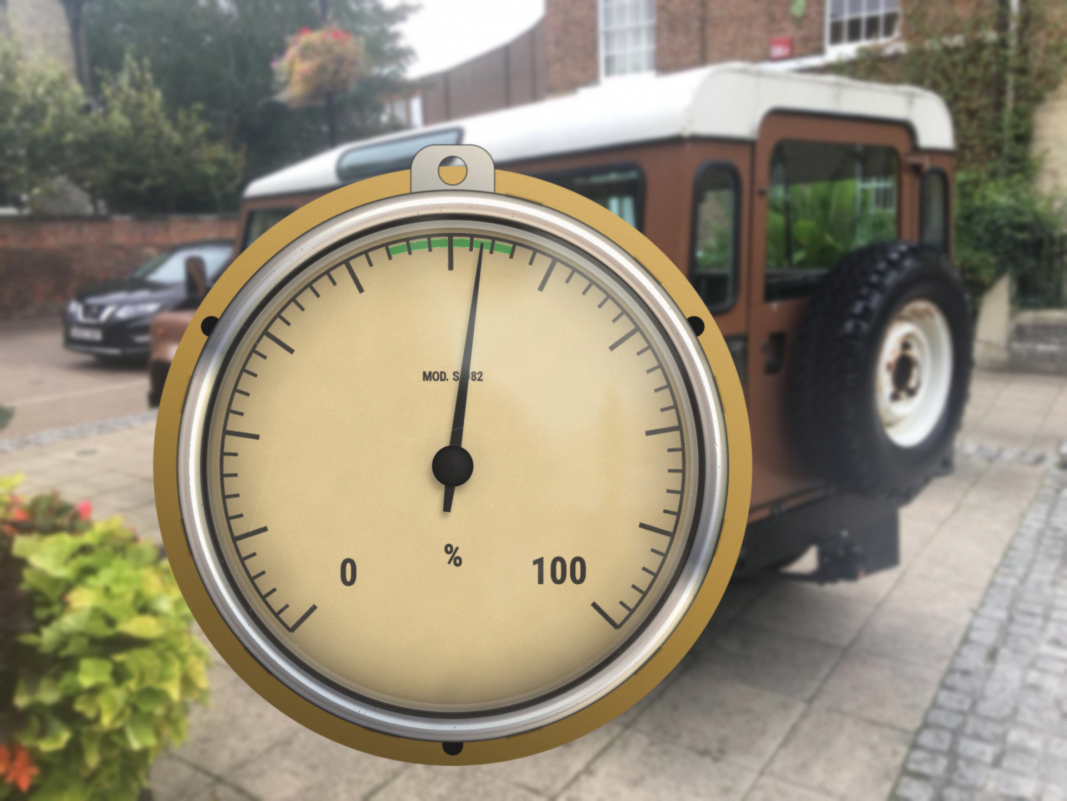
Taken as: 53,%
